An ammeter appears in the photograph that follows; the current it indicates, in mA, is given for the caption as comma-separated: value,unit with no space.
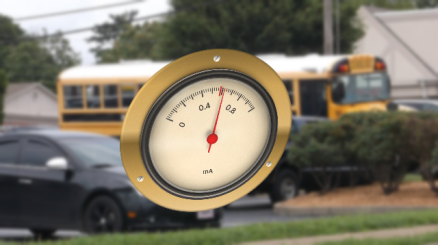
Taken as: 0.6,mA
